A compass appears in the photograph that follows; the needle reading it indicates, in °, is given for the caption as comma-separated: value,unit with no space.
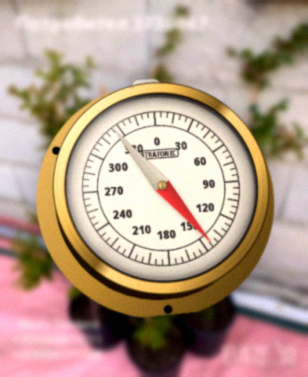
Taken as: 145,°
